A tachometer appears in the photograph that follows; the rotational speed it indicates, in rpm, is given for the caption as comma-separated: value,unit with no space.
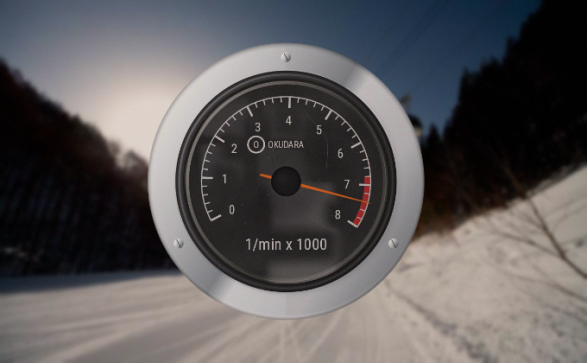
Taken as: 7400,rpm
